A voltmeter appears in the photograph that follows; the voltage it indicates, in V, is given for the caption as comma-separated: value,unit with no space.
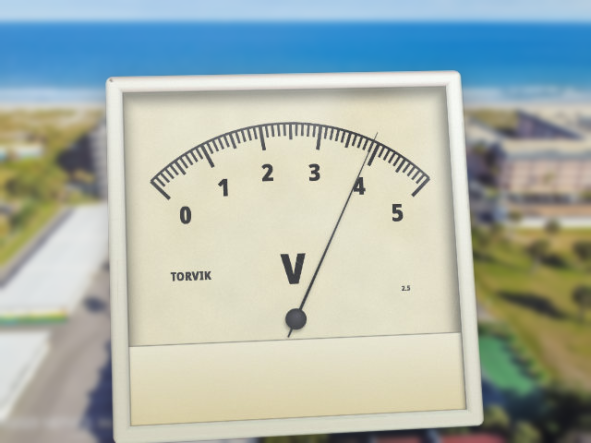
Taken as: 3.9,V
